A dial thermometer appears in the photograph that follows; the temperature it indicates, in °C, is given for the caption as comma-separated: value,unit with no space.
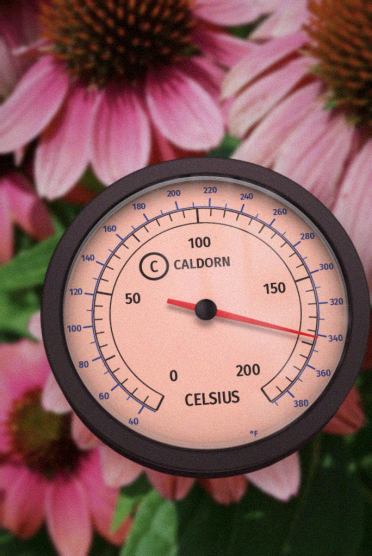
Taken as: 172.5,°C
